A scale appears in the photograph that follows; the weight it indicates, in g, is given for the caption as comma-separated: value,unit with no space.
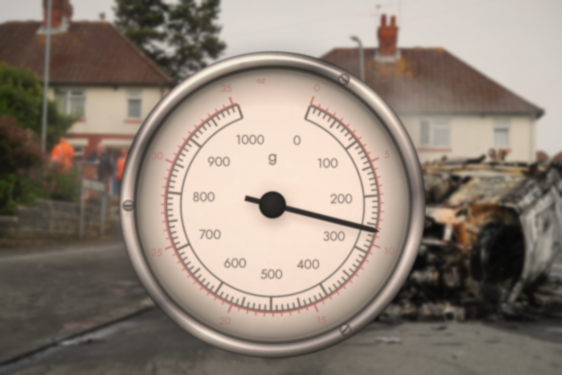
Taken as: 260,g
